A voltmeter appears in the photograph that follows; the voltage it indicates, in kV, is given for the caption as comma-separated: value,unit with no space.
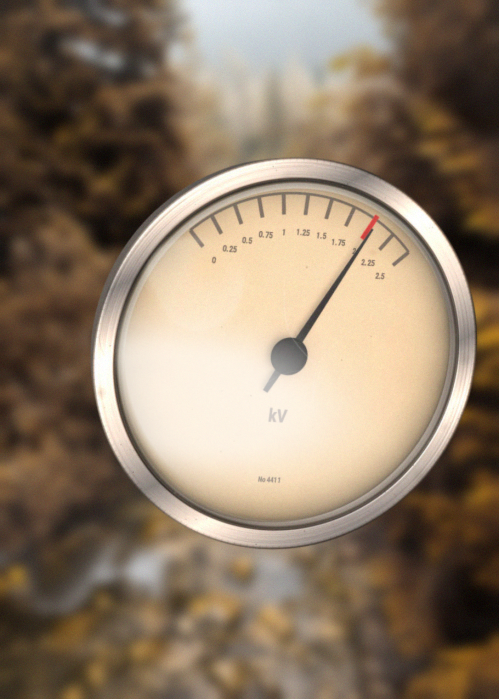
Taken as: 2,kV
